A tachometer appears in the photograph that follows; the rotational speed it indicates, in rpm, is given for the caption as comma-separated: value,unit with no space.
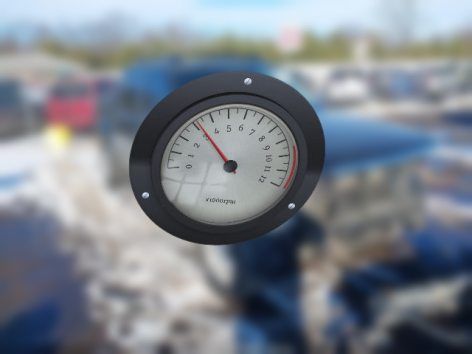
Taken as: 3250,rpm
